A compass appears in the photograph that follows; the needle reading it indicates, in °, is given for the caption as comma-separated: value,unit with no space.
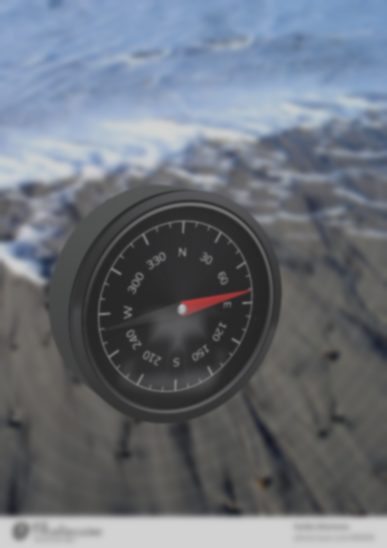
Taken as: 80,°
